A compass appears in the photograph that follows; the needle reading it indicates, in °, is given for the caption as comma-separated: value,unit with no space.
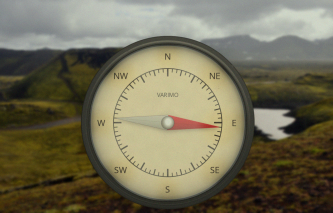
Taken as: 95,°
